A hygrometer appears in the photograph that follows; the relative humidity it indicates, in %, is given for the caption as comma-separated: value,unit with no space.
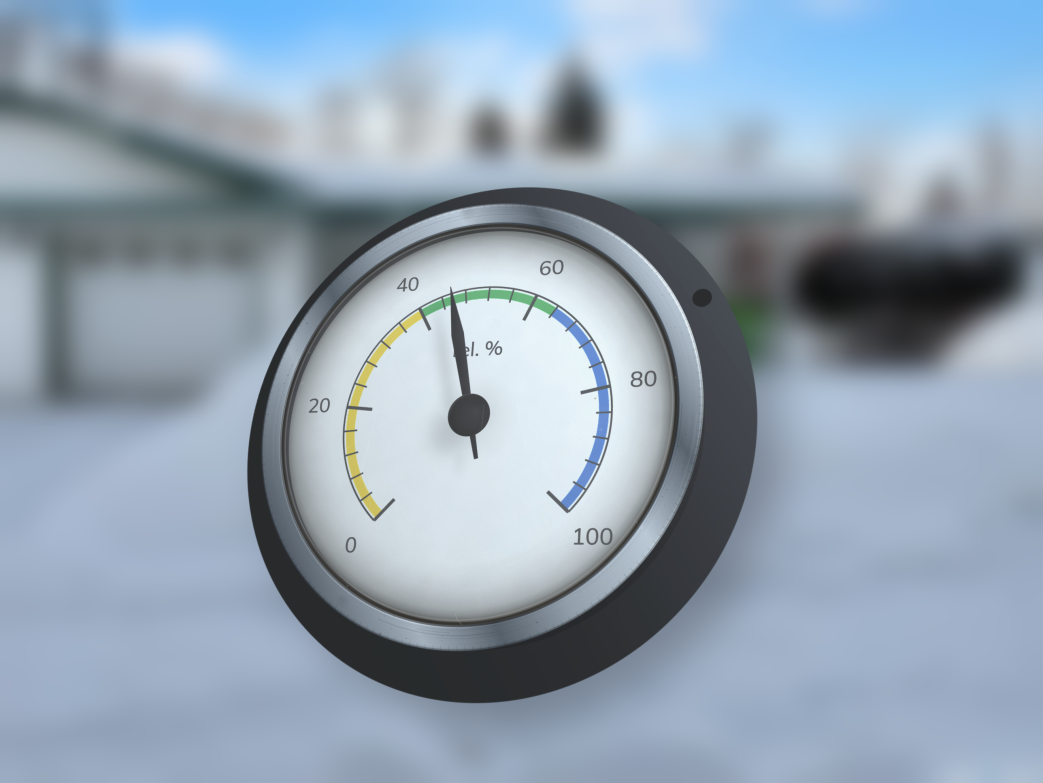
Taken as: 46,%
